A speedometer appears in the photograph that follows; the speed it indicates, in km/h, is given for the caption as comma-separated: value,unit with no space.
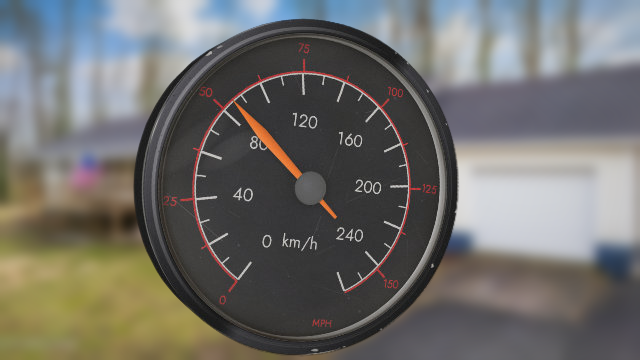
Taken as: 85,km/h
